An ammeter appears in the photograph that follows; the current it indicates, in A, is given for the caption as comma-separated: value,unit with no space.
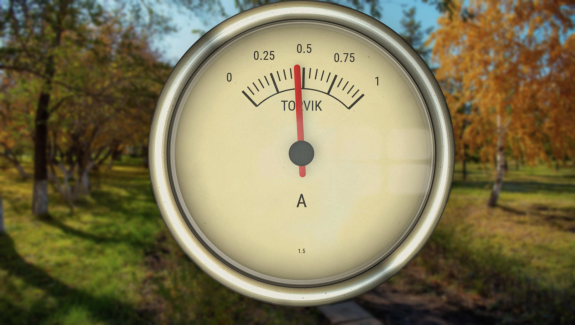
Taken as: 0.45,A
